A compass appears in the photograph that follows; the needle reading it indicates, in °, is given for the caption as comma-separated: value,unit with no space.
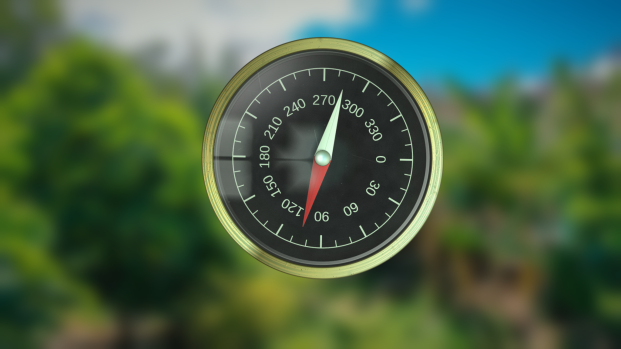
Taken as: 105,°
